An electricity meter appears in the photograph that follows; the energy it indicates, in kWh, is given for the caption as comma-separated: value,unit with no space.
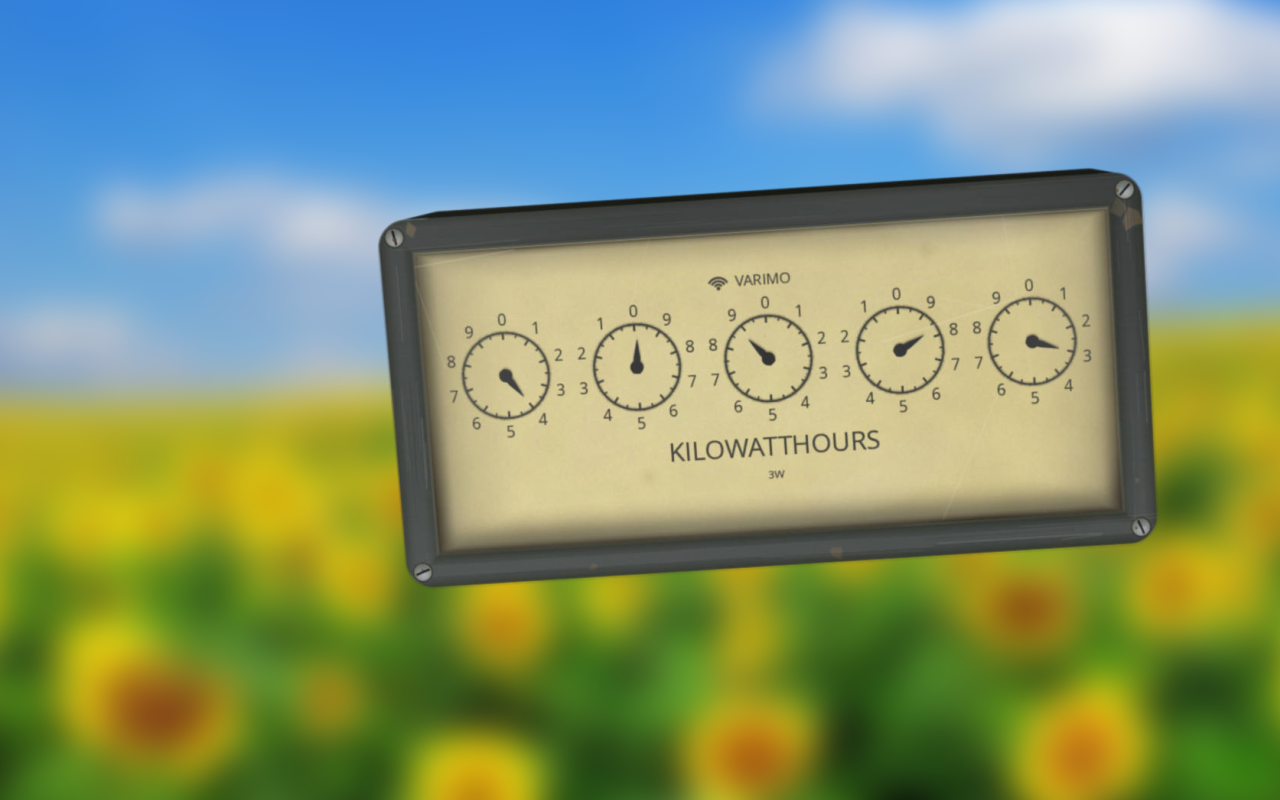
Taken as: 39883,kWh
